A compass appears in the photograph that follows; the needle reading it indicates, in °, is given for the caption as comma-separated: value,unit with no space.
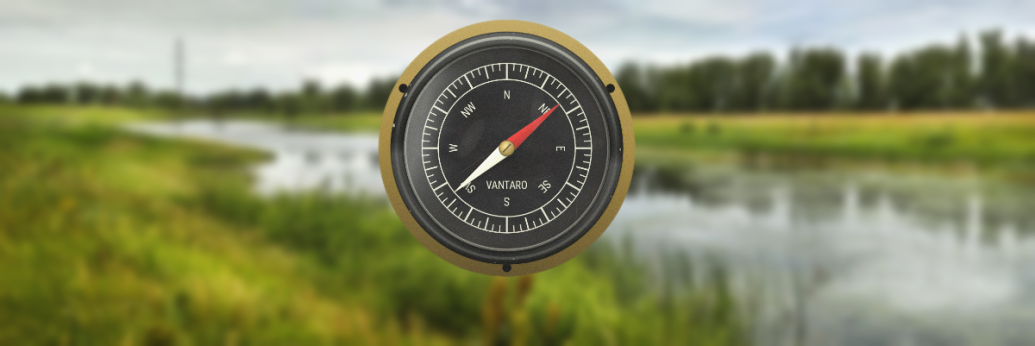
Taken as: 50,°
